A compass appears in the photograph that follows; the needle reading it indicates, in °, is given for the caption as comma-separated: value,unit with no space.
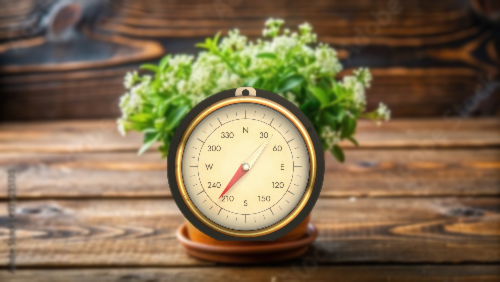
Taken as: 220,°
